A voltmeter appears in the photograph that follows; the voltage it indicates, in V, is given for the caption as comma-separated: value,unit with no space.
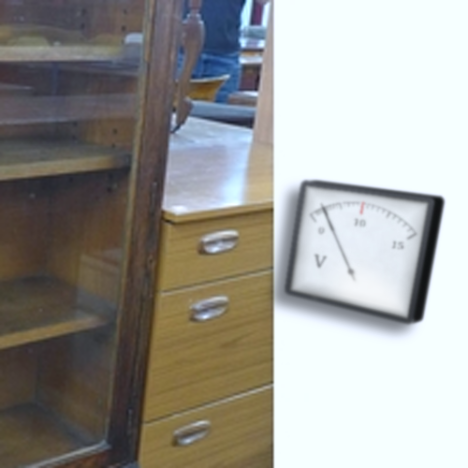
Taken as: 5,V
